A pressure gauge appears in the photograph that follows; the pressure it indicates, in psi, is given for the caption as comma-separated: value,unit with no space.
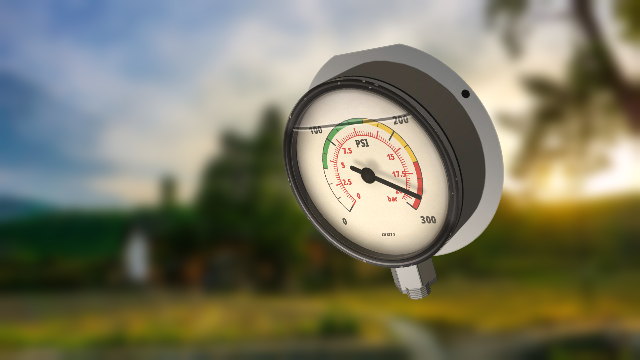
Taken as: 280,psi
